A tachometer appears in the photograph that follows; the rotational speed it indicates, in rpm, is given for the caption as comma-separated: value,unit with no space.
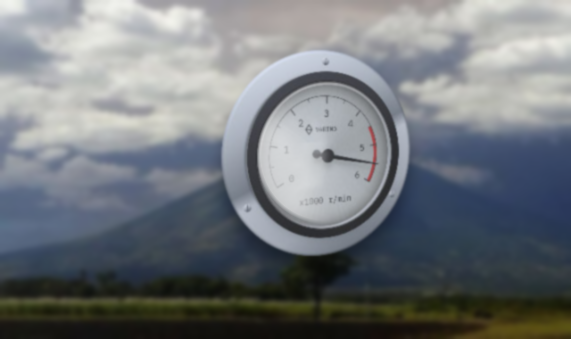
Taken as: 5500,rpm
